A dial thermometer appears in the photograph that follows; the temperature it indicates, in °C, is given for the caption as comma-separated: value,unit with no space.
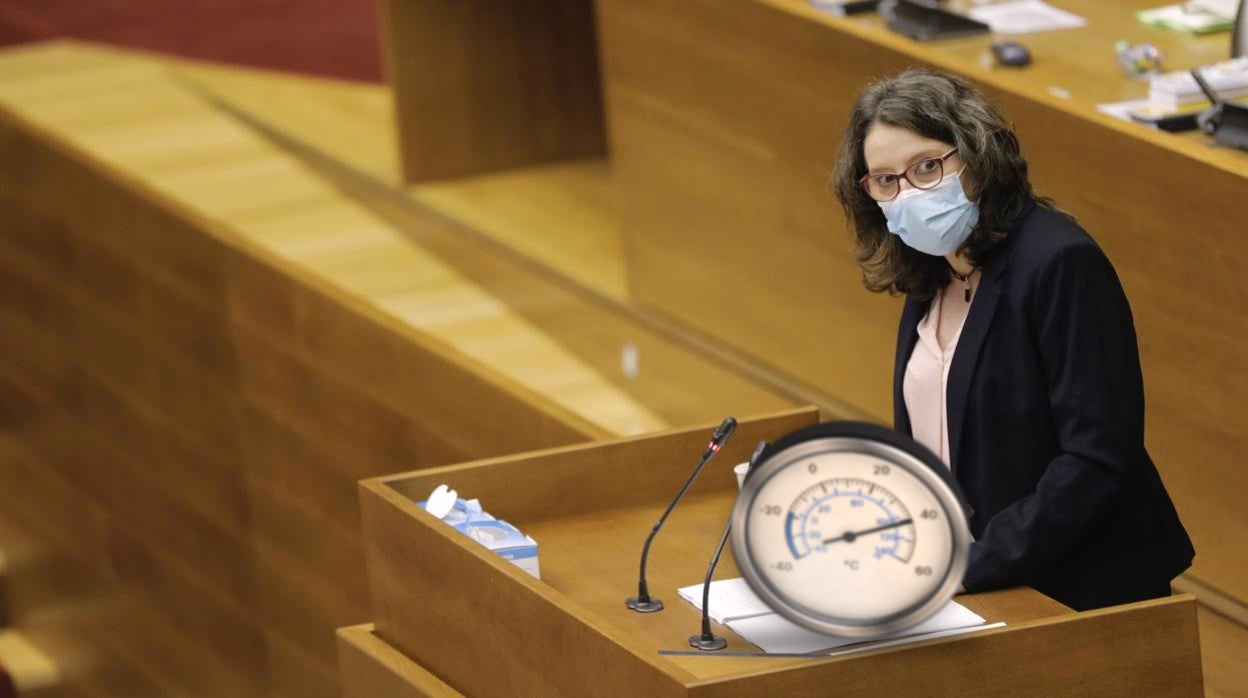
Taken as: 40,°C
